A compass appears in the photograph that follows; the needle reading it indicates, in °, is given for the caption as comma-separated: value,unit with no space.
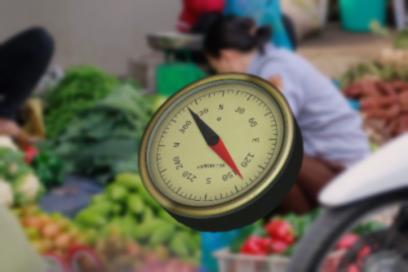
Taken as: 140,°
